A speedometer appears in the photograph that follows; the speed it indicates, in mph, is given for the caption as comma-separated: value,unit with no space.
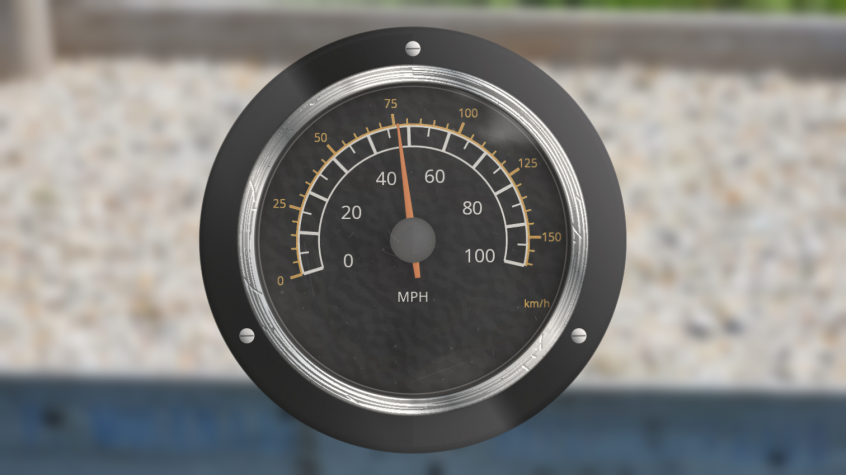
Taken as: 47.5,mph
